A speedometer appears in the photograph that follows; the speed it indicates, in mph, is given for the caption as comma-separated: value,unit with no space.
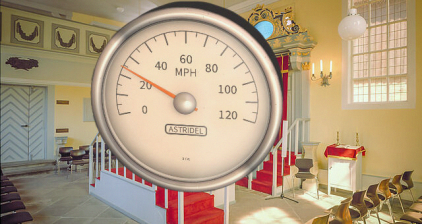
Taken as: 25,mph
